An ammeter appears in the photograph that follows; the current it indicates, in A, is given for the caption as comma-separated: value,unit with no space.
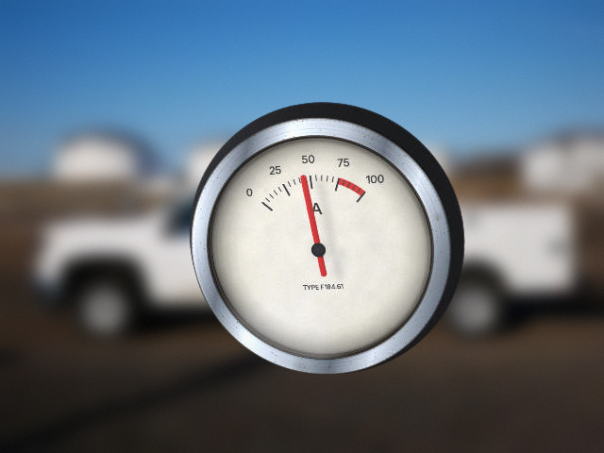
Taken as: 45,A
